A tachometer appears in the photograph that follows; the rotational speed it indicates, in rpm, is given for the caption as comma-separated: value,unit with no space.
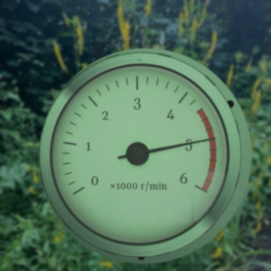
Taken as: 5000,rpm
